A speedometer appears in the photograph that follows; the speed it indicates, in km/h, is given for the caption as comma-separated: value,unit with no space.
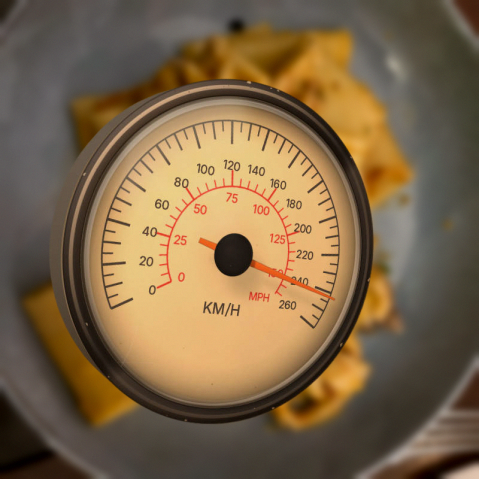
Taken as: 242.5,km/h
